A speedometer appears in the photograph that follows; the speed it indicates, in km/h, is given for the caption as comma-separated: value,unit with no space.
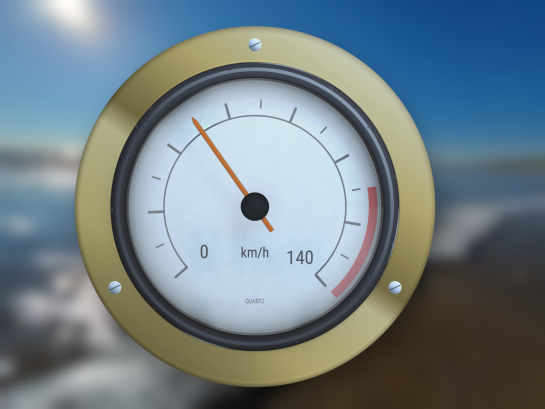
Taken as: 50,km/h
